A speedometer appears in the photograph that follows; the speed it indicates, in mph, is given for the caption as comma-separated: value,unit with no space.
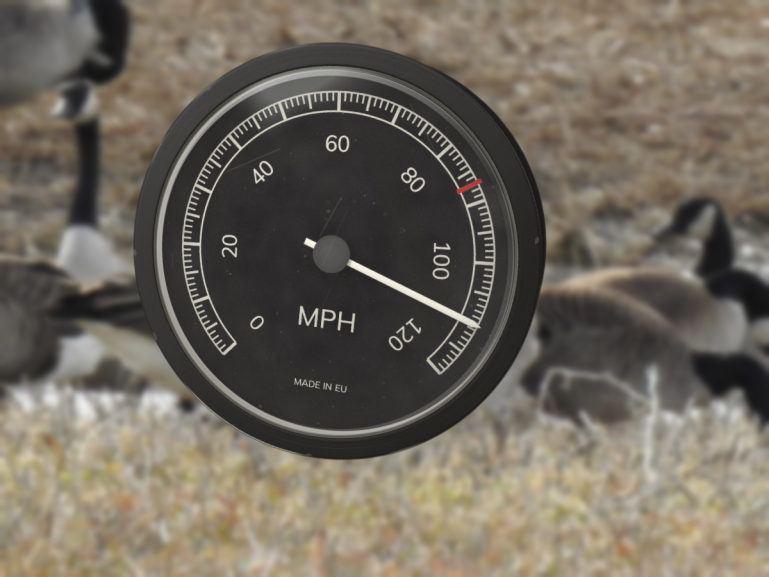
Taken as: 110,mph
